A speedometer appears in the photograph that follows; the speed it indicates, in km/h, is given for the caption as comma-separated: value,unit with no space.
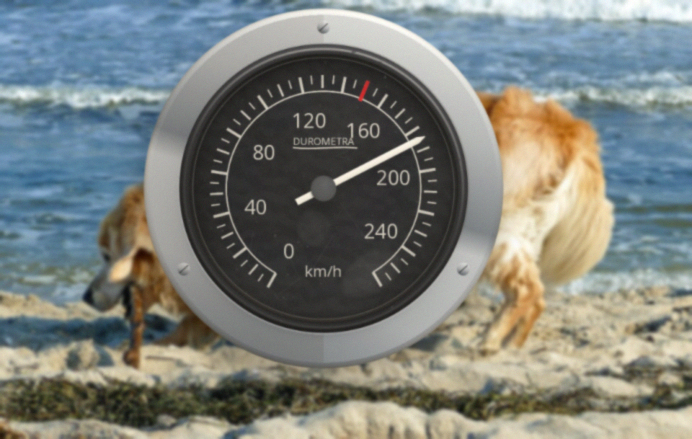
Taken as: 185,km/h
